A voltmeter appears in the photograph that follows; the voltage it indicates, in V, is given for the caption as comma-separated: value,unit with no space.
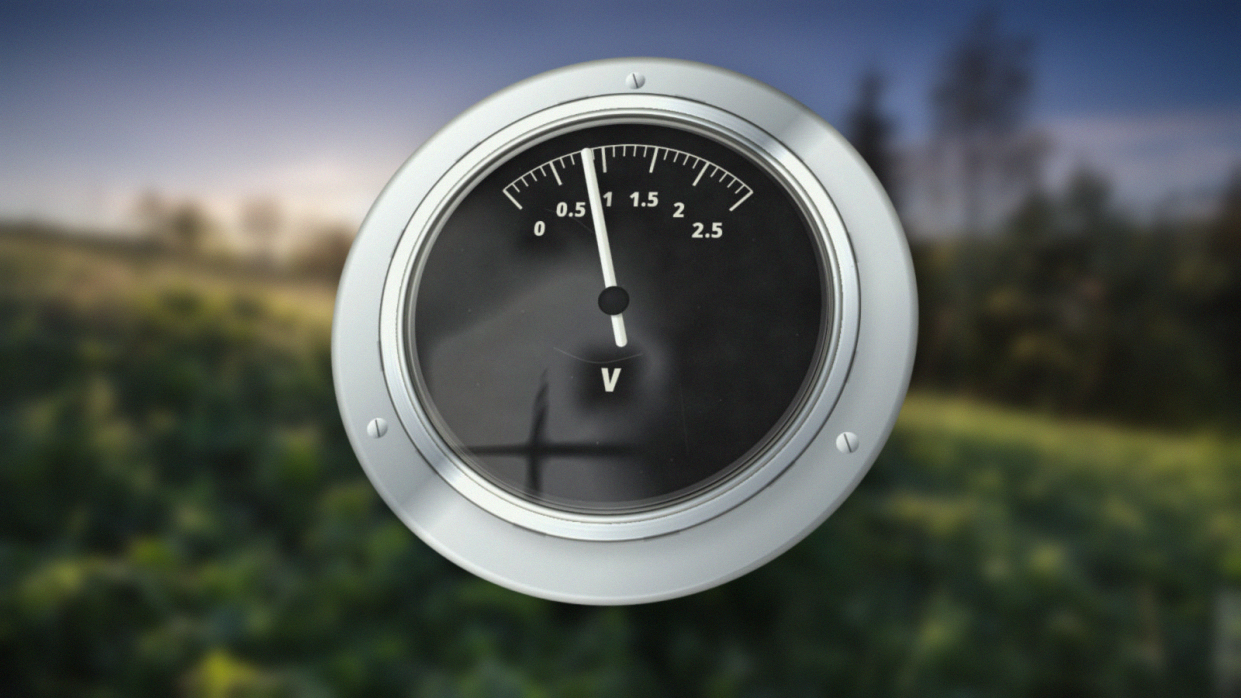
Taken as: 0.85,V
